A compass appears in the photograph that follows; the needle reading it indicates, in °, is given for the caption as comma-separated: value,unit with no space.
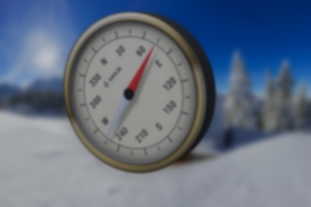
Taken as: 75,°
